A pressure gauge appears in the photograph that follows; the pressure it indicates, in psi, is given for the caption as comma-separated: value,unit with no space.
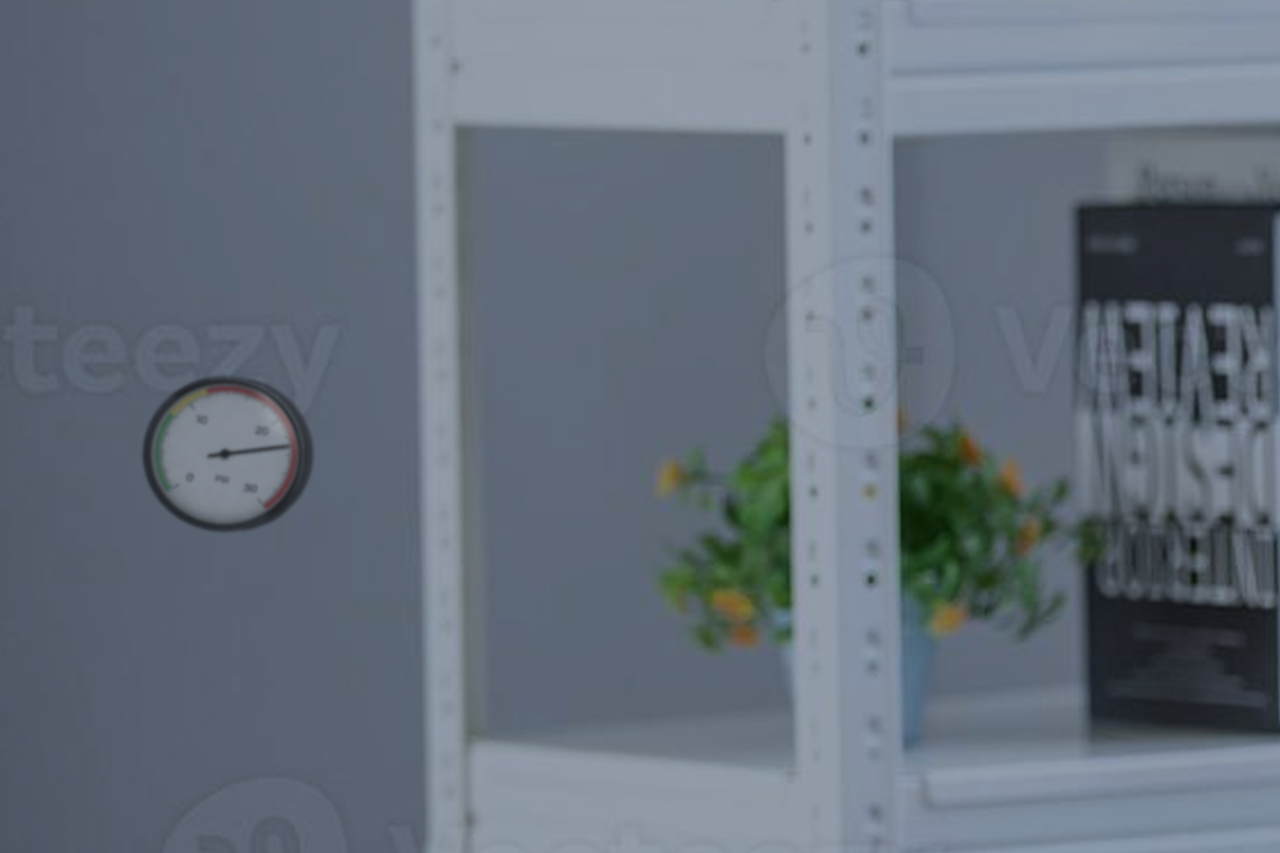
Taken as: 23,psi
